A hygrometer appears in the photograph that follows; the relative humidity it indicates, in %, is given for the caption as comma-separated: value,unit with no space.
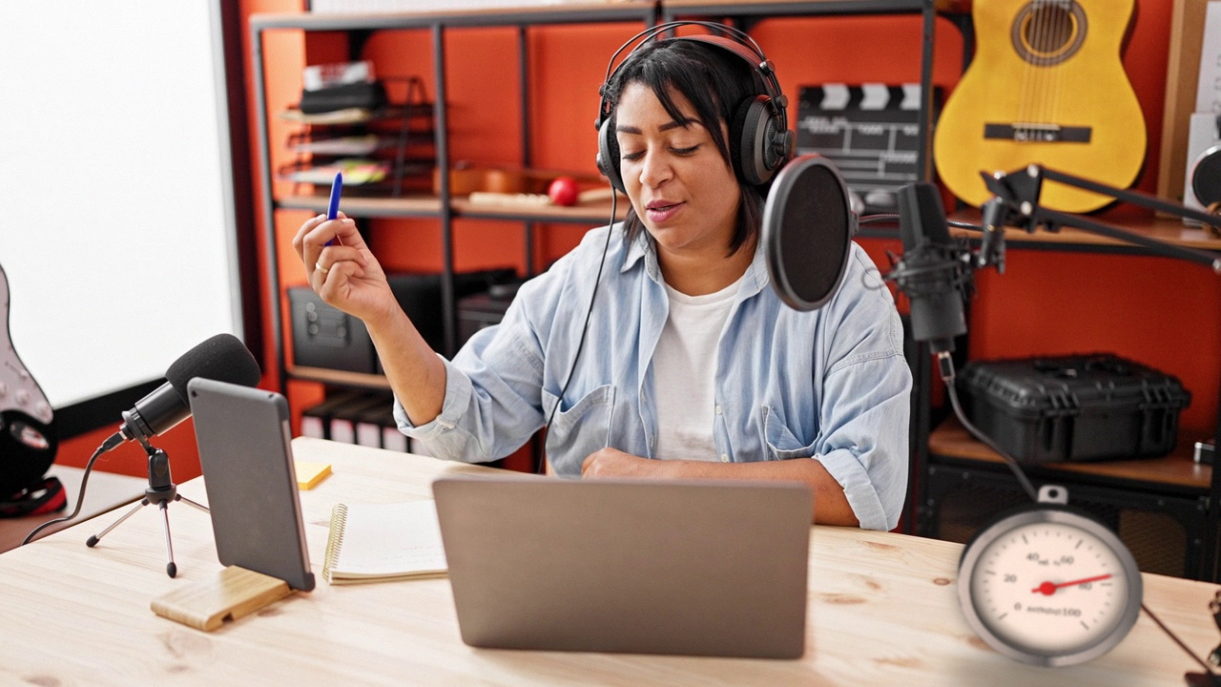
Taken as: 76,%
